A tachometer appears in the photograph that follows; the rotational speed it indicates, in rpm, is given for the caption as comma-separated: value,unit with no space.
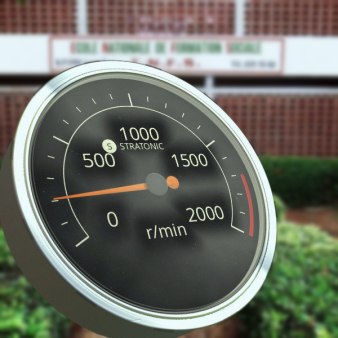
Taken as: 200,rpm
